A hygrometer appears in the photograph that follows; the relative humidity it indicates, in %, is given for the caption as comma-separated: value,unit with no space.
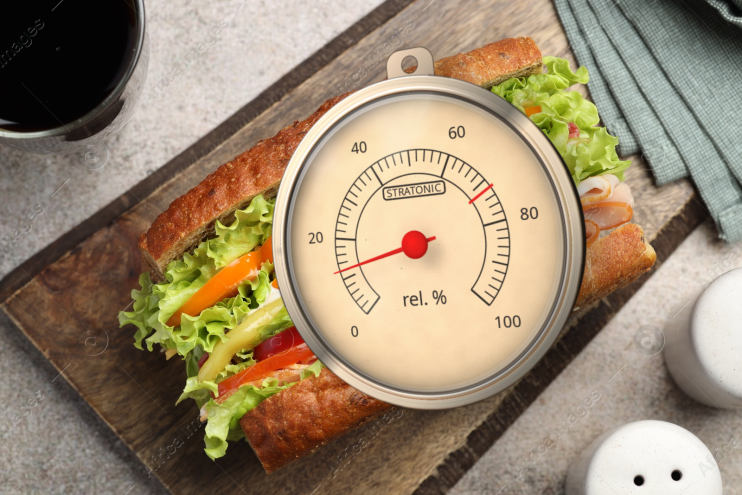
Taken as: 12,%
